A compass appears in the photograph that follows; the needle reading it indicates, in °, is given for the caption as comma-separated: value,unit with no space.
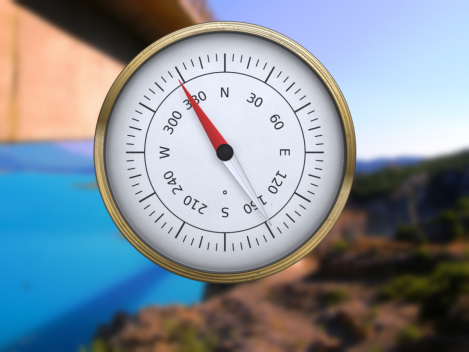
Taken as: 327.5,°
